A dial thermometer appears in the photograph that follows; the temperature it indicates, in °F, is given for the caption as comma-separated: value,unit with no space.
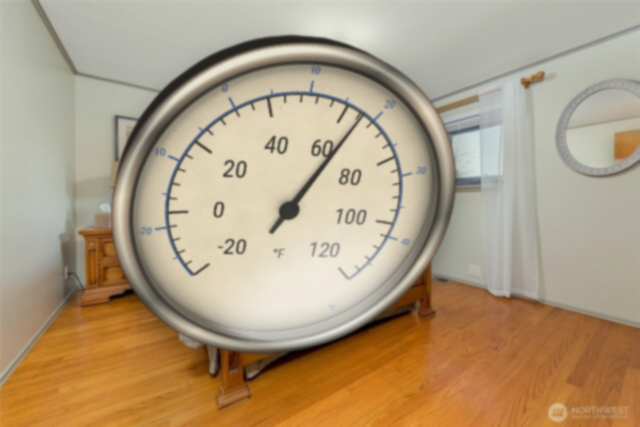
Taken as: 64,°F
